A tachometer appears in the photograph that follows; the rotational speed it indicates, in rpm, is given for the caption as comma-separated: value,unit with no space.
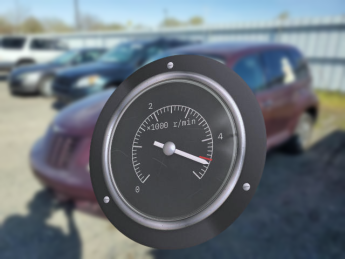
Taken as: 4600,rpm
